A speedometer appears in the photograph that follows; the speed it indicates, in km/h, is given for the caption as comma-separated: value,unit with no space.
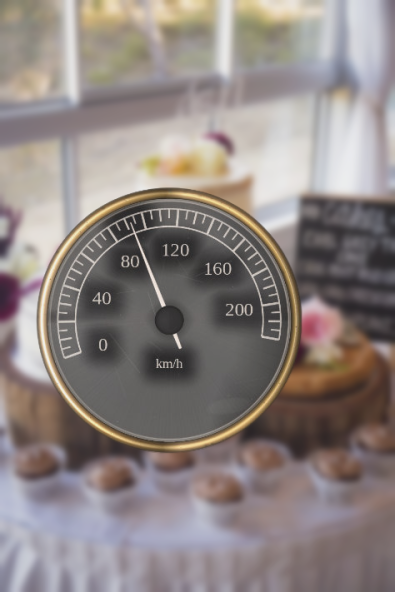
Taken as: 92.5,km/h
